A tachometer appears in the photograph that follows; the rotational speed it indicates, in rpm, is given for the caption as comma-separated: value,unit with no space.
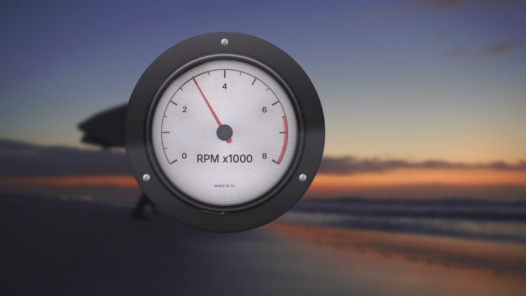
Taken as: 3000,rpm
